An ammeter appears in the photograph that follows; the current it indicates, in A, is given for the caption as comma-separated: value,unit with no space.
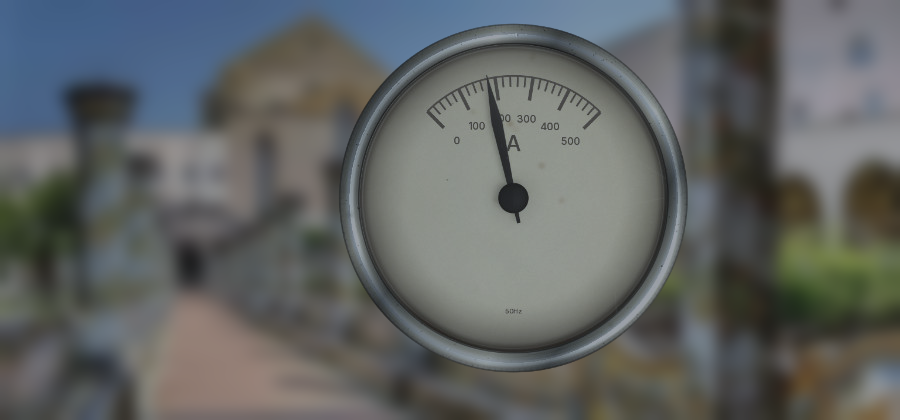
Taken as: 180,A
